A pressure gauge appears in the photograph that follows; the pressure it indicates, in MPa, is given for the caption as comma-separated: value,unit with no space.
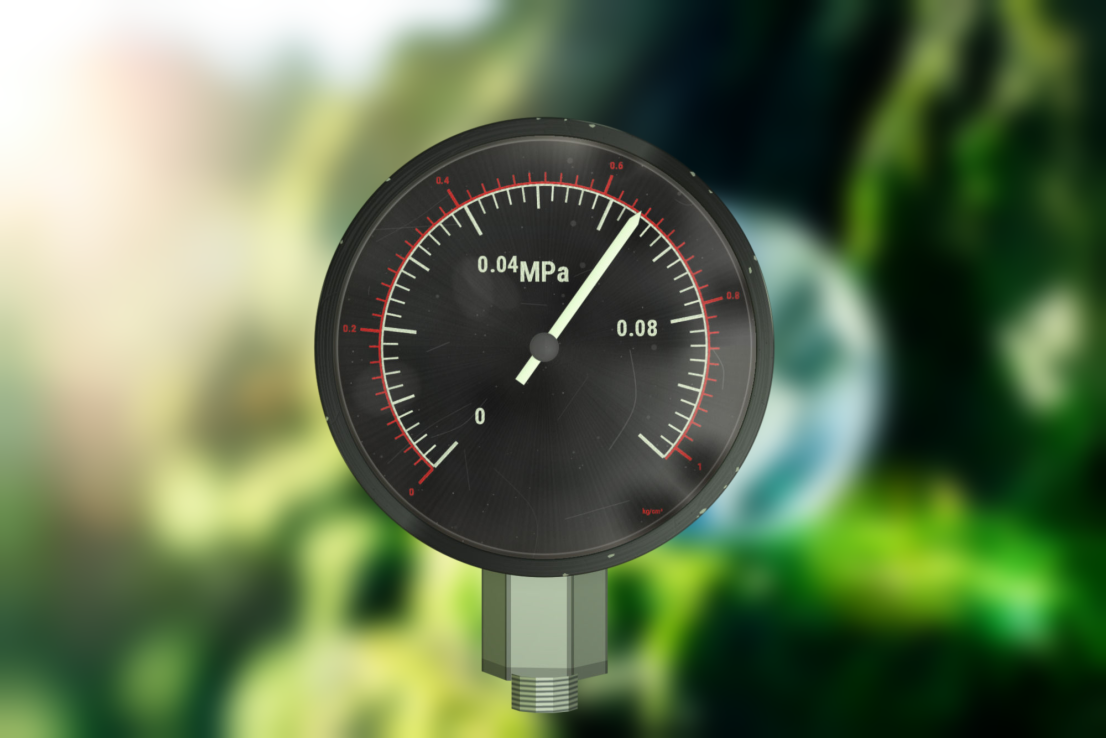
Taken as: 0.064,MPa
